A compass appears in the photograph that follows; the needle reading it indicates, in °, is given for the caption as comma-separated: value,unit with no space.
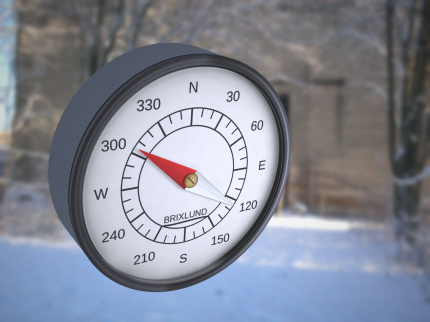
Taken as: 305,°
